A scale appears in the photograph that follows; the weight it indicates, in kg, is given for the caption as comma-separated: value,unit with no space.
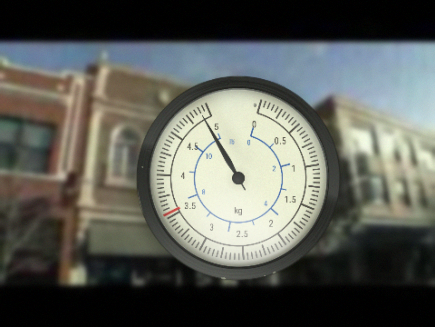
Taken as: 4.9,kg
